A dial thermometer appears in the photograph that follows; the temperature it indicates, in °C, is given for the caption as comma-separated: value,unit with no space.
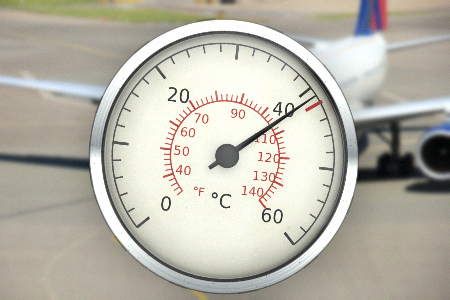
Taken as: 41,°C
